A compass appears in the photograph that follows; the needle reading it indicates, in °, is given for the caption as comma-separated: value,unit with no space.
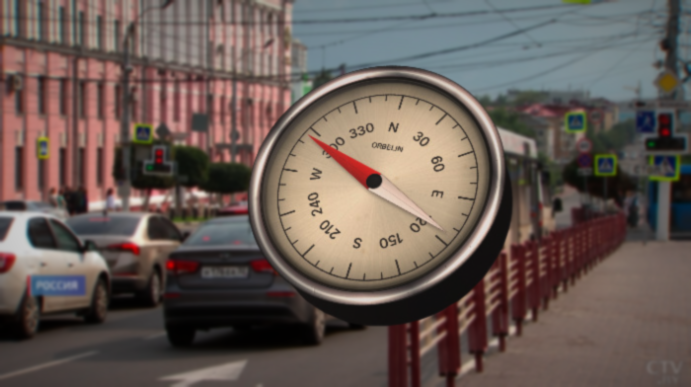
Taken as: 295,°
